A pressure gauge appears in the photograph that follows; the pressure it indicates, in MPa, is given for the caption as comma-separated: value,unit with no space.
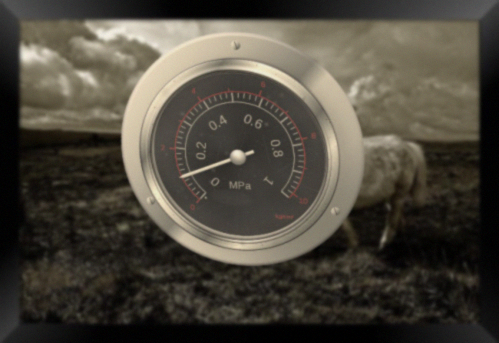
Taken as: 0.1,MPa
